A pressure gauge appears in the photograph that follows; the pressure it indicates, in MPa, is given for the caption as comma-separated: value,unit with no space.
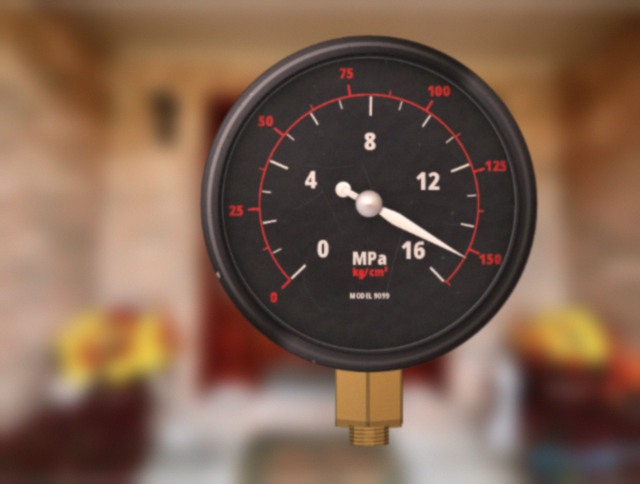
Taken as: 15,MPa
